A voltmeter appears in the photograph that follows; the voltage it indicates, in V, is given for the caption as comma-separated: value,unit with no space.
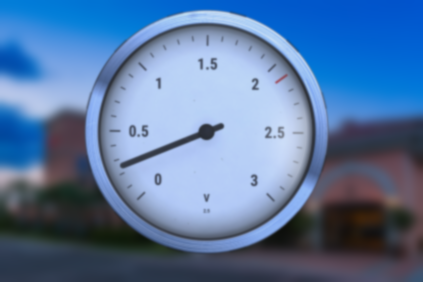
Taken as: 0.25,V
